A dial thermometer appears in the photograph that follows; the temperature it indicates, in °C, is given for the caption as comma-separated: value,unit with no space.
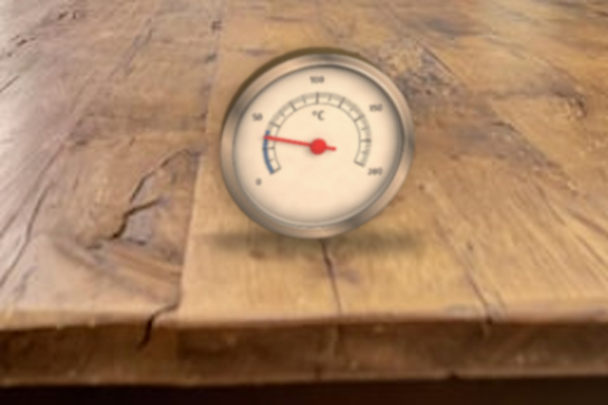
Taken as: 37.5,°C
